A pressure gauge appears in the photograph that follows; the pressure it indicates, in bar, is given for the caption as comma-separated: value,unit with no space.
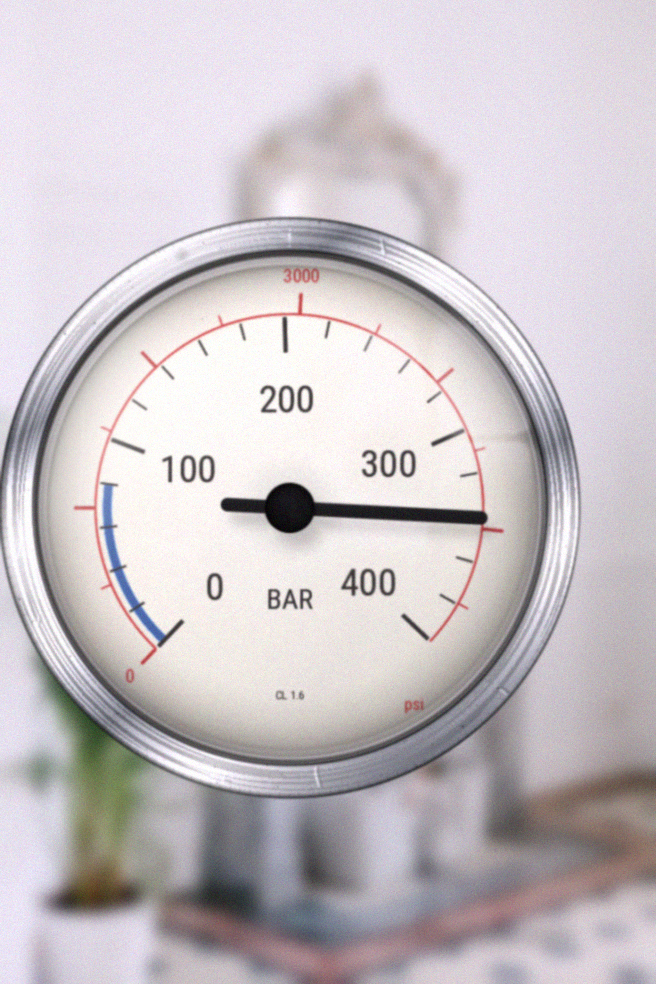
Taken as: 340,bar
